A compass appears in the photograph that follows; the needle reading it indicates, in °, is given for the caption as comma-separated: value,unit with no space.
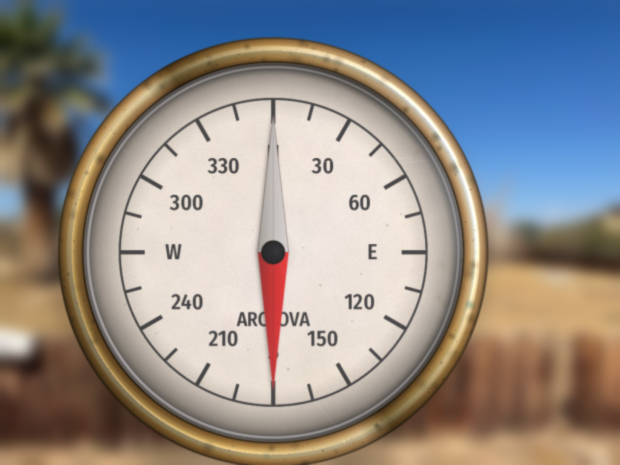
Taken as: 180,°
